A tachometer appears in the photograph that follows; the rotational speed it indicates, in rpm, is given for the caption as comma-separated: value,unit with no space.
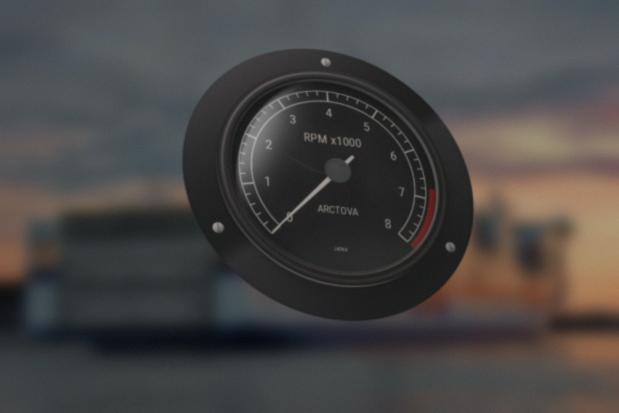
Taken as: 0,rpm
